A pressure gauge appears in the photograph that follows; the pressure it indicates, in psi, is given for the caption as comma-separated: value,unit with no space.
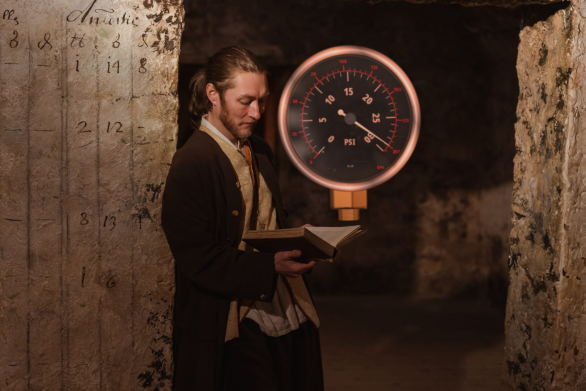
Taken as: 29,psi
